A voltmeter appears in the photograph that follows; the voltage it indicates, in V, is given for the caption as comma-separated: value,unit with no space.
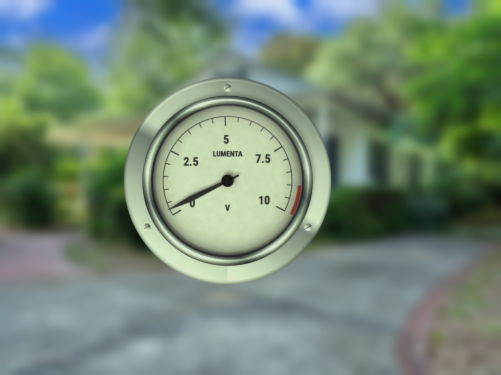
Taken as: 0.25,V
